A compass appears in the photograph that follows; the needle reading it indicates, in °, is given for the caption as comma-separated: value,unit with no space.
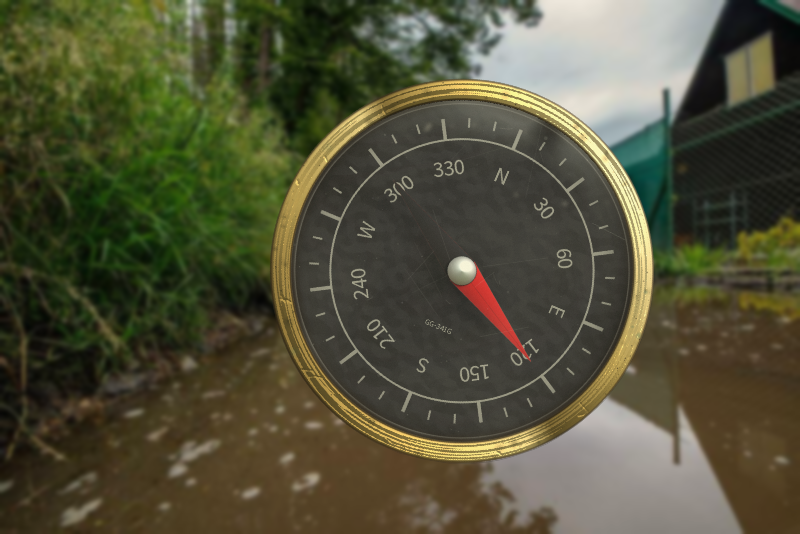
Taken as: 120,°
